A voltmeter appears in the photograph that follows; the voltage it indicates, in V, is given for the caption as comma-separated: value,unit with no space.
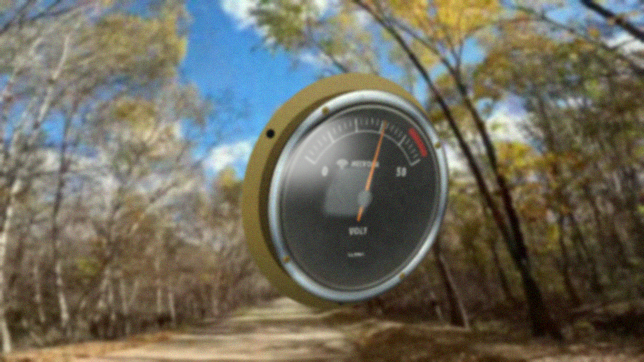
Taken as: 30,V
